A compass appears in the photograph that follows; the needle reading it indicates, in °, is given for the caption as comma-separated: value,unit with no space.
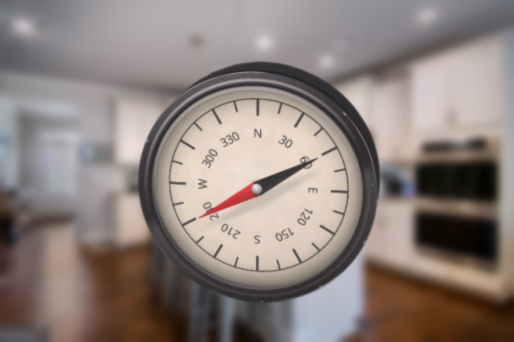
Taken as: 240,°
